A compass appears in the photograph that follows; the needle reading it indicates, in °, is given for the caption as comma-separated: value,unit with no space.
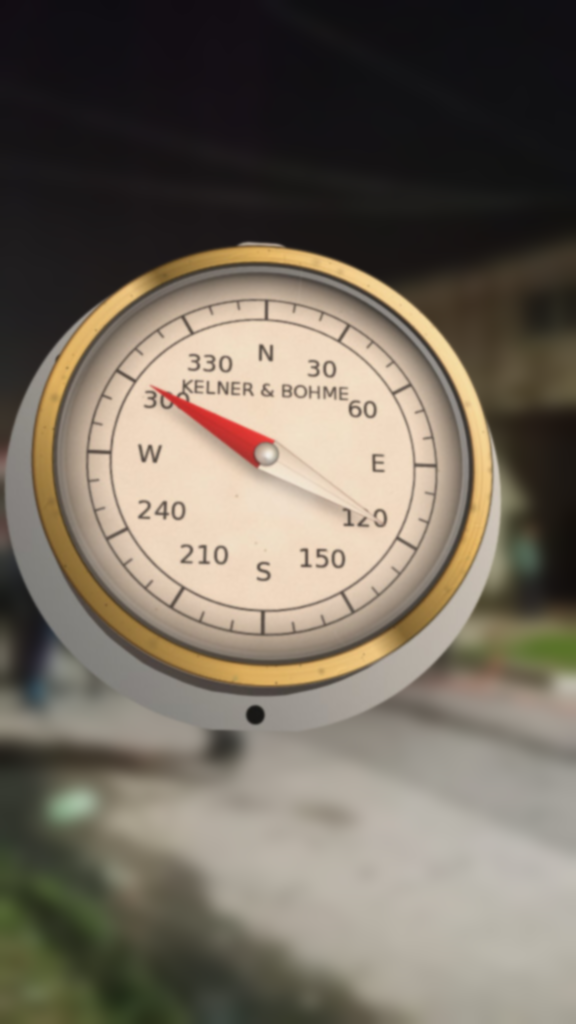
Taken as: 300,°
